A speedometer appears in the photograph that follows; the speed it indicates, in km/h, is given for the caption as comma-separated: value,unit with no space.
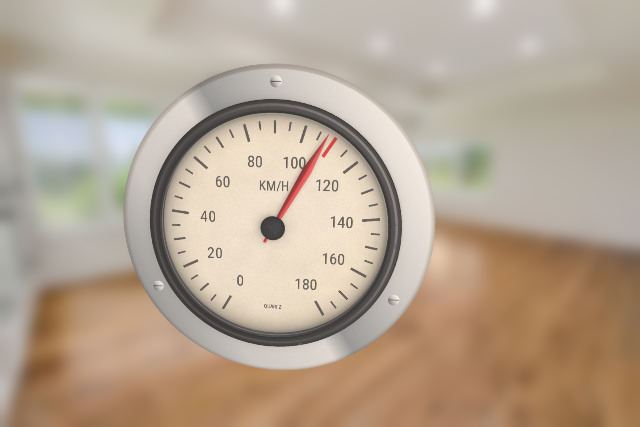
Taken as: 107.5,km/h
